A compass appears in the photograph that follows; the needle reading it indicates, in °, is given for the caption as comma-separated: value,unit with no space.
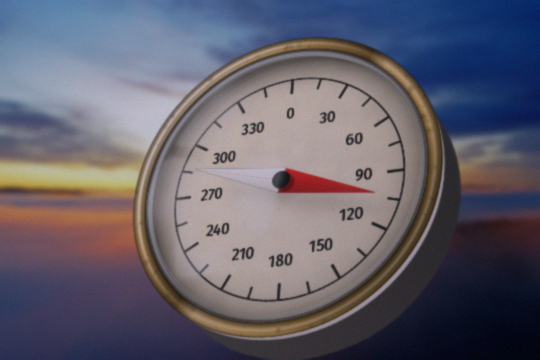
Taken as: 105,°
